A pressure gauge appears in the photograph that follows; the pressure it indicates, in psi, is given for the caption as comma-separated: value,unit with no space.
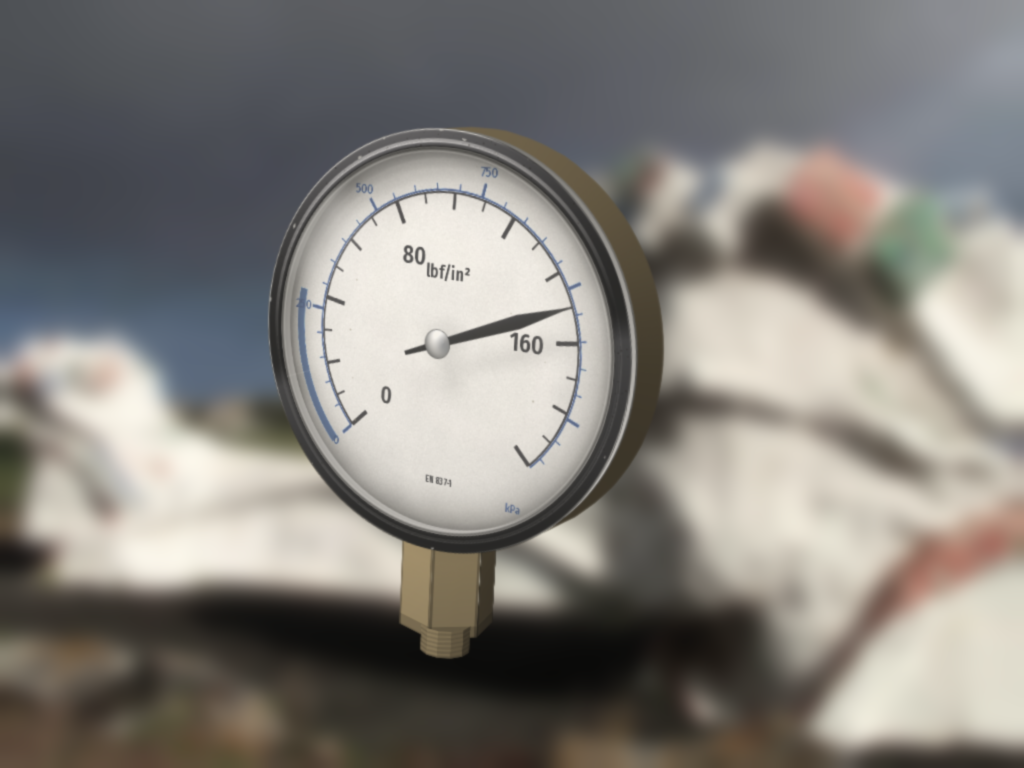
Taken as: 150,psi
